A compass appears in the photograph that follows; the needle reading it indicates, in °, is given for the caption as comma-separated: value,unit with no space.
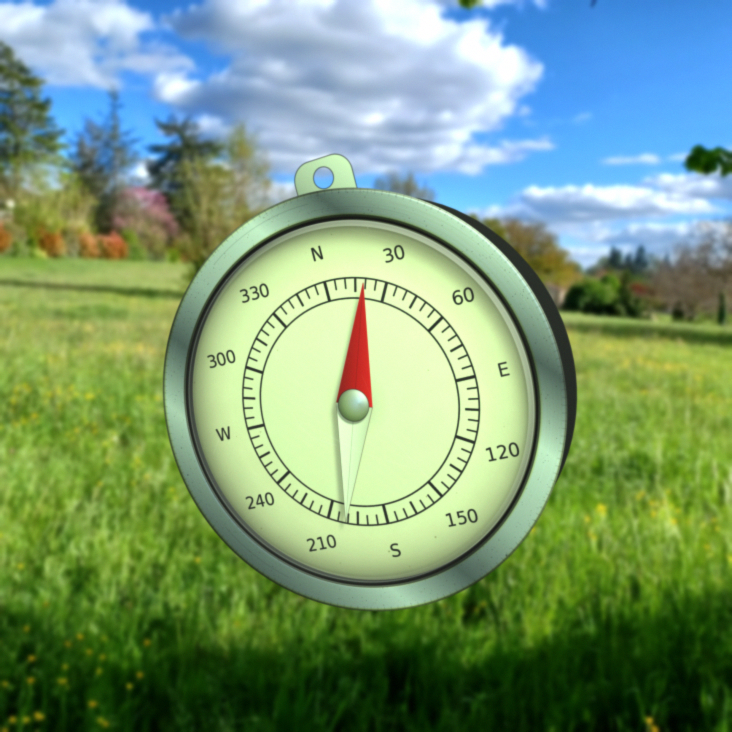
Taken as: 20,°
